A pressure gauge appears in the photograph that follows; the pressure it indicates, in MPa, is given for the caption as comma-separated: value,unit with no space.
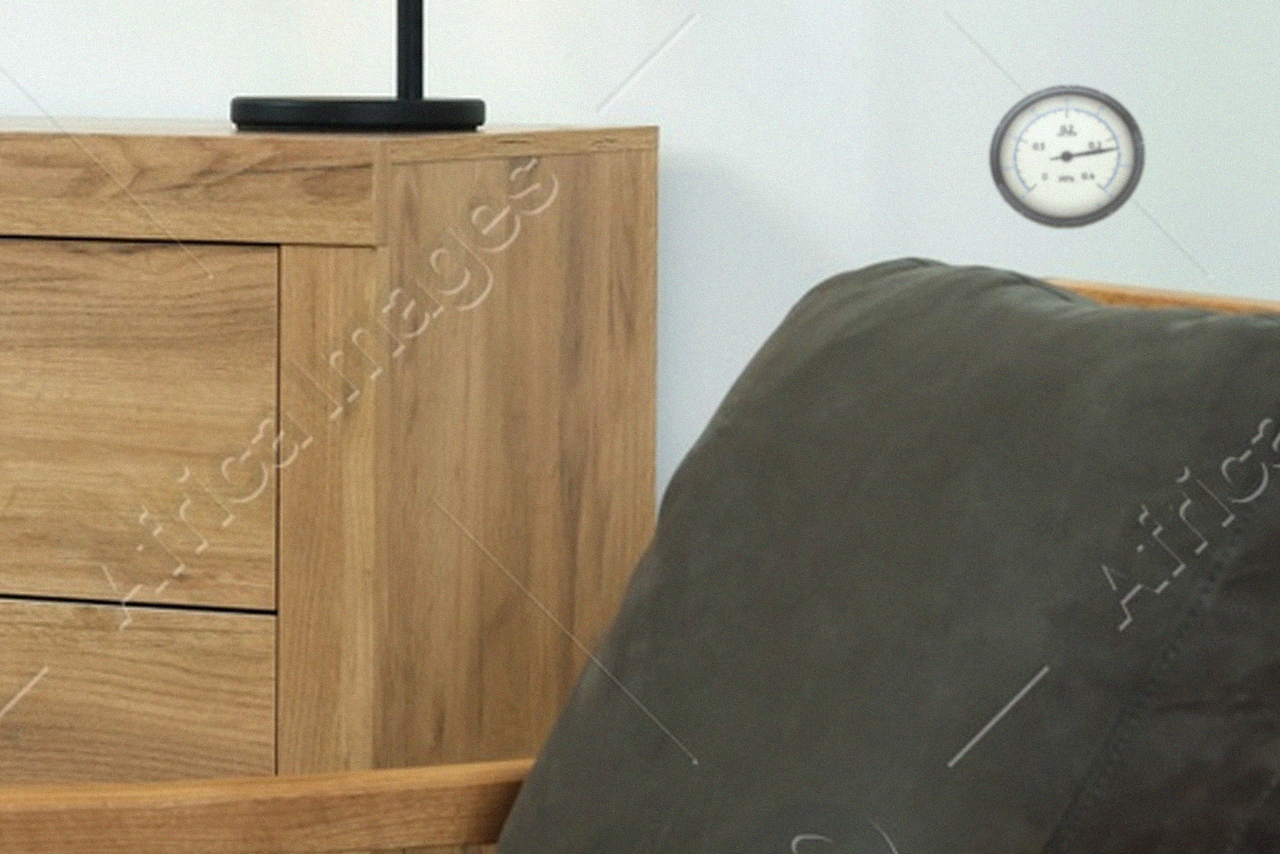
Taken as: 0.32,MPa
